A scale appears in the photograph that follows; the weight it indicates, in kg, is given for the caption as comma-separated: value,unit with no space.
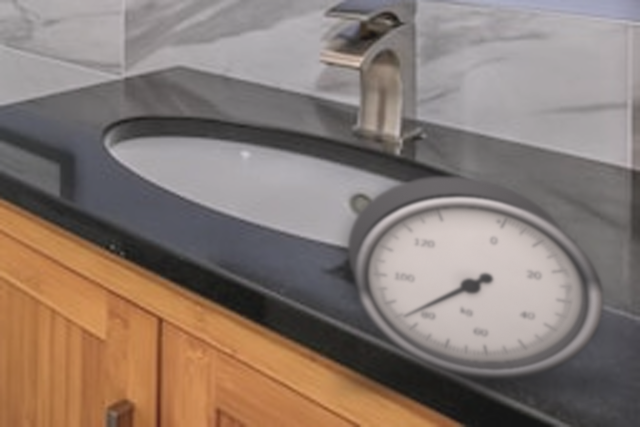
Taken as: 85,kg
